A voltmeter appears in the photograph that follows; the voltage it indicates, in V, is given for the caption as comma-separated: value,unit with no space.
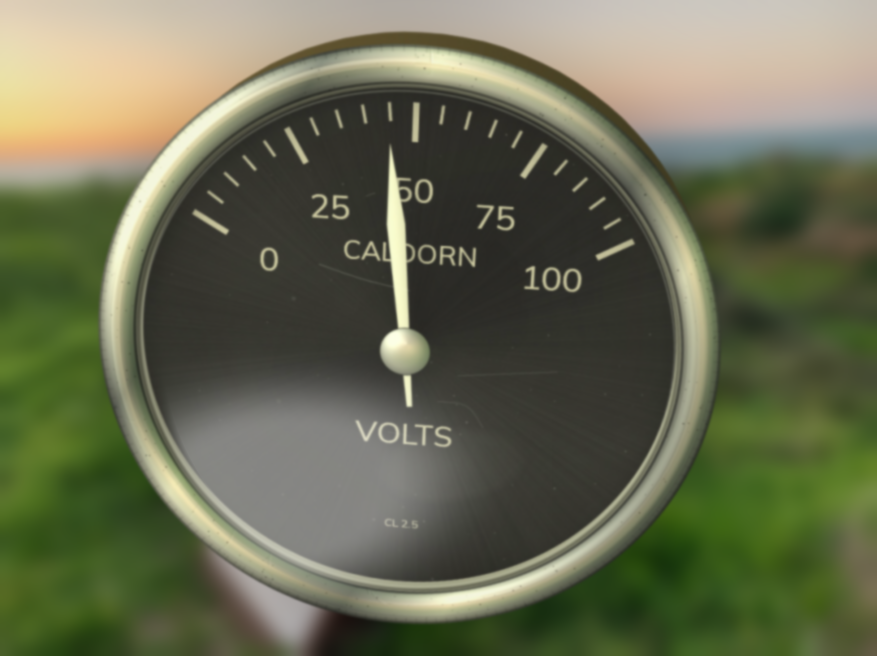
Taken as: 45,V
